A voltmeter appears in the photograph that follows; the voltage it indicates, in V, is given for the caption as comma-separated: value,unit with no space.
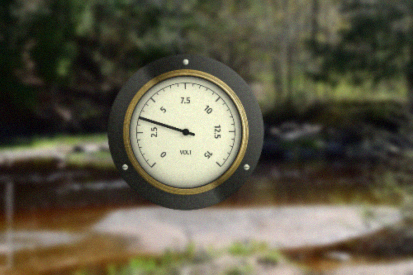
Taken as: 3.5,V
